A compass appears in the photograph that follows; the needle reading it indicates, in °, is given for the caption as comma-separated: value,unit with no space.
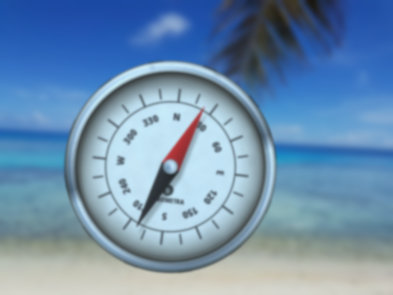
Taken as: 22.5,°
